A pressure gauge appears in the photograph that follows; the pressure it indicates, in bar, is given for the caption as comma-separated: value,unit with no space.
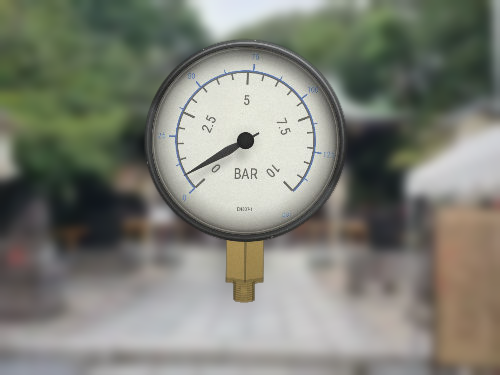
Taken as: 0.5,bar
